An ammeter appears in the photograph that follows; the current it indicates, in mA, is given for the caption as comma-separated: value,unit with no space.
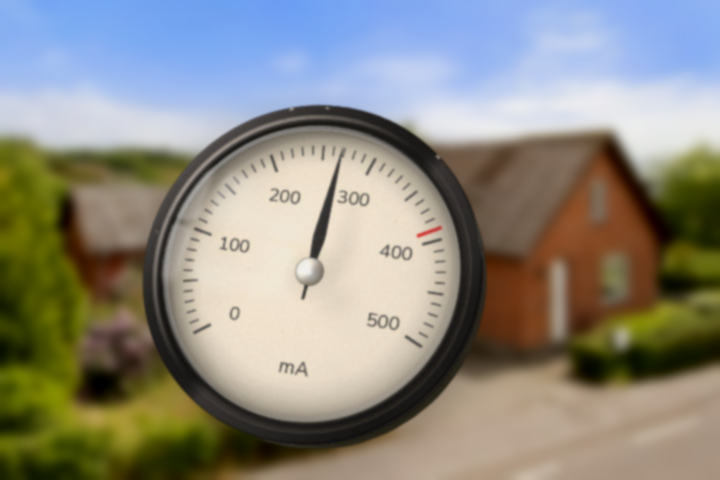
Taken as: 270,mA
